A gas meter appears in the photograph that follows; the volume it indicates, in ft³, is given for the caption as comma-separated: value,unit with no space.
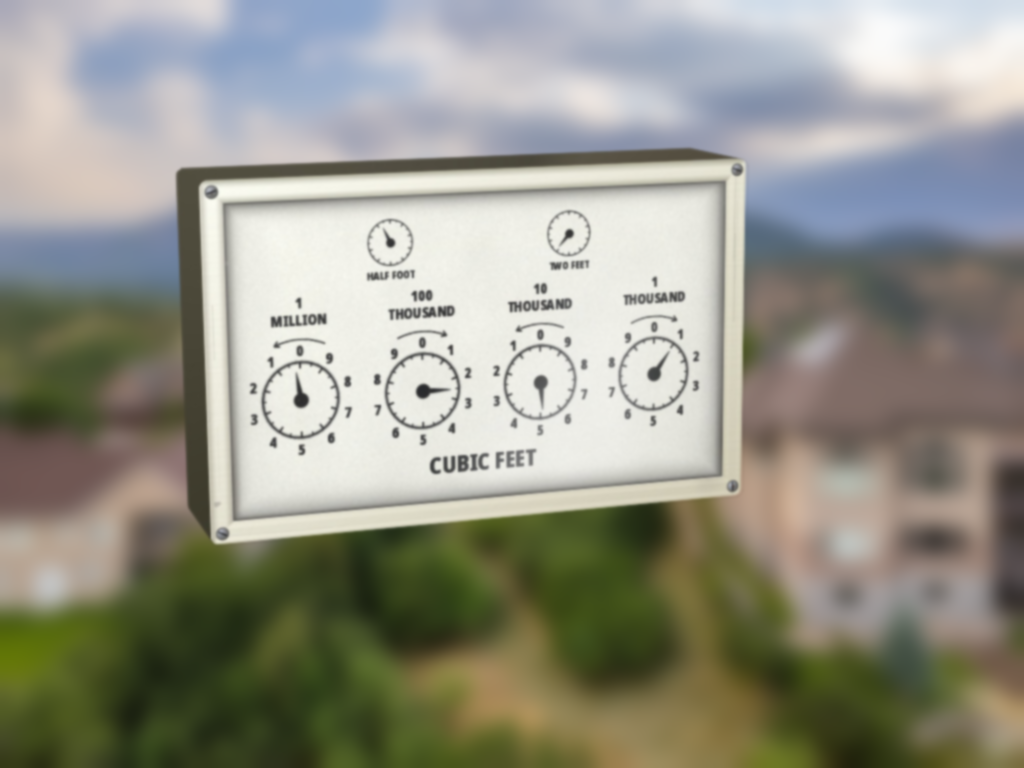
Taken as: 25100,ft³
